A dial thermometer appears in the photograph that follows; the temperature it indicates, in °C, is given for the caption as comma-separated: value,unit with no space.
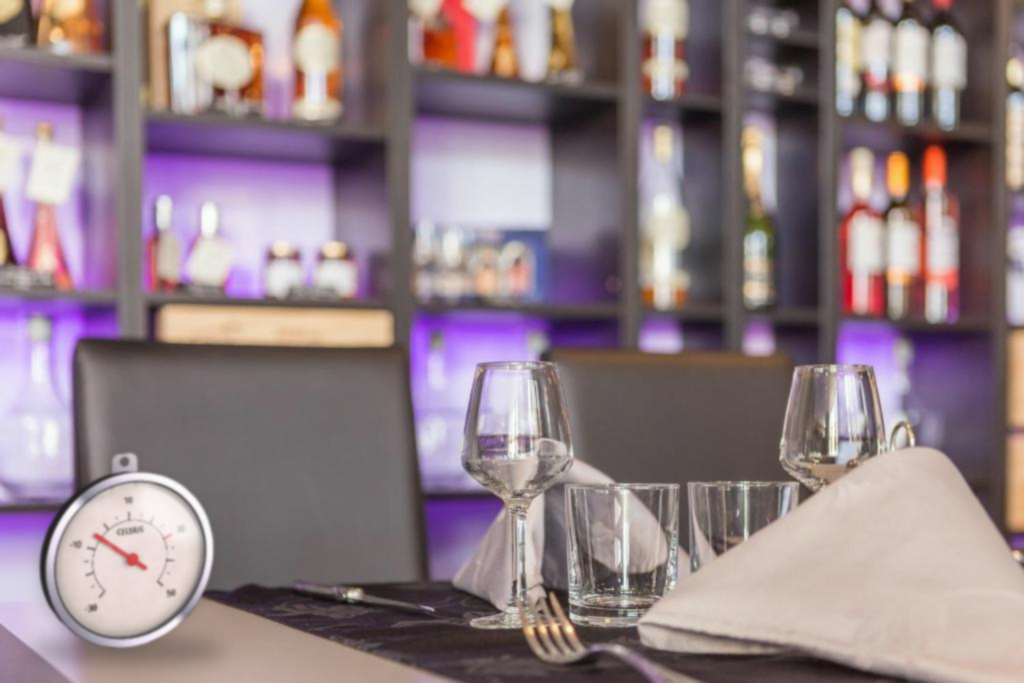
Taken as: -5,°C
